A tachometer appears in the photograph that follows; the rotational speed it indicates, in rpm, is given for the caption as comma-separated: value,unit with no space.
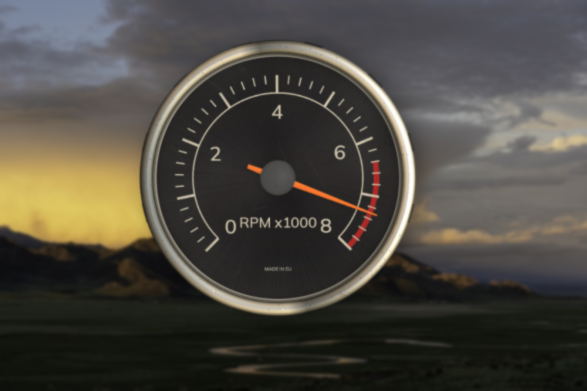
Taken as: 7300,rpm
